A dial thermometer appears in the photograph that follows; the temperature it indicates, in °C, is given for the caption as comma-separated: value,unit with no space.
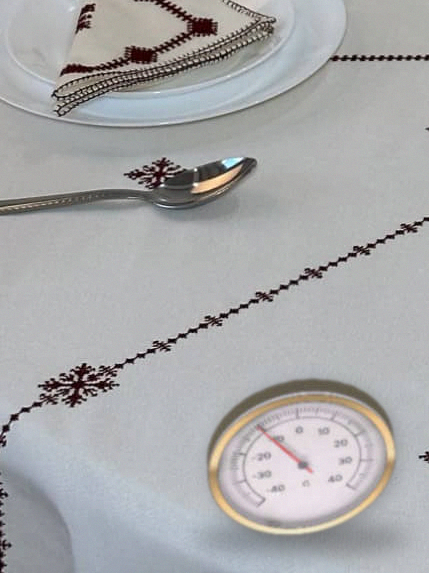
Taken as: -10,°C
